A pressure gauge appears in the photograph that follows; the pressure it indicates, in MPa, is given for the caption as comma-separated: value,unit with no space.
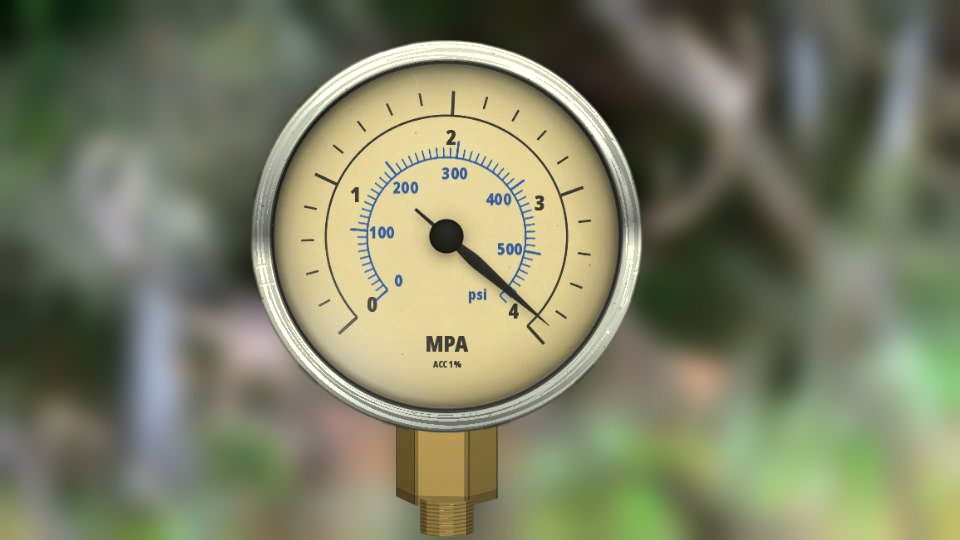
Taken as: 3.9,MPa
